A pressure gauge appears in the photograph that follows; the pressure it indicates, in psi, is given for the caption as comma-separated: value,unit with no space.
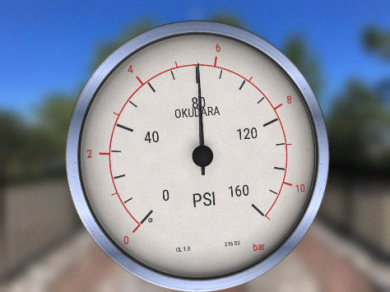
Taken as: 80,psi
